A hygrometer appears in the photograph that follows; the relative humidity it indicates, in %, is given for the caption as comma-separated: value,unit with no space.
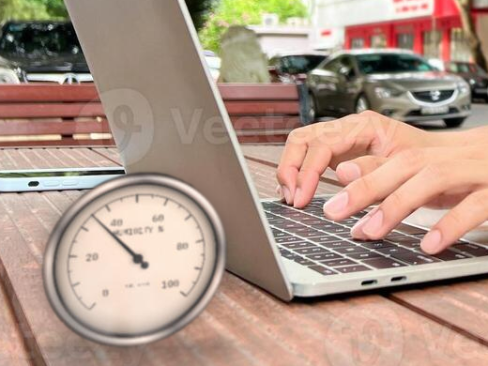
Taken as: 35,%
